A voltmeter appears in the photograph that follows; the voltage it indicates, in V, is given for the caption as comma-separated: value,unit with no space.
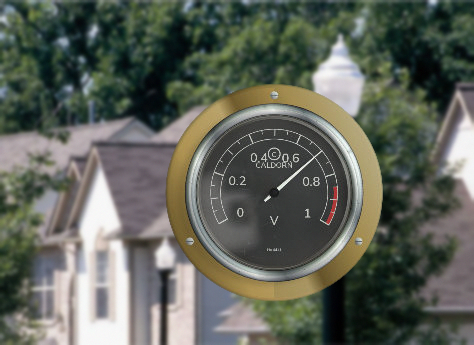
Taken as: 0.7,V
